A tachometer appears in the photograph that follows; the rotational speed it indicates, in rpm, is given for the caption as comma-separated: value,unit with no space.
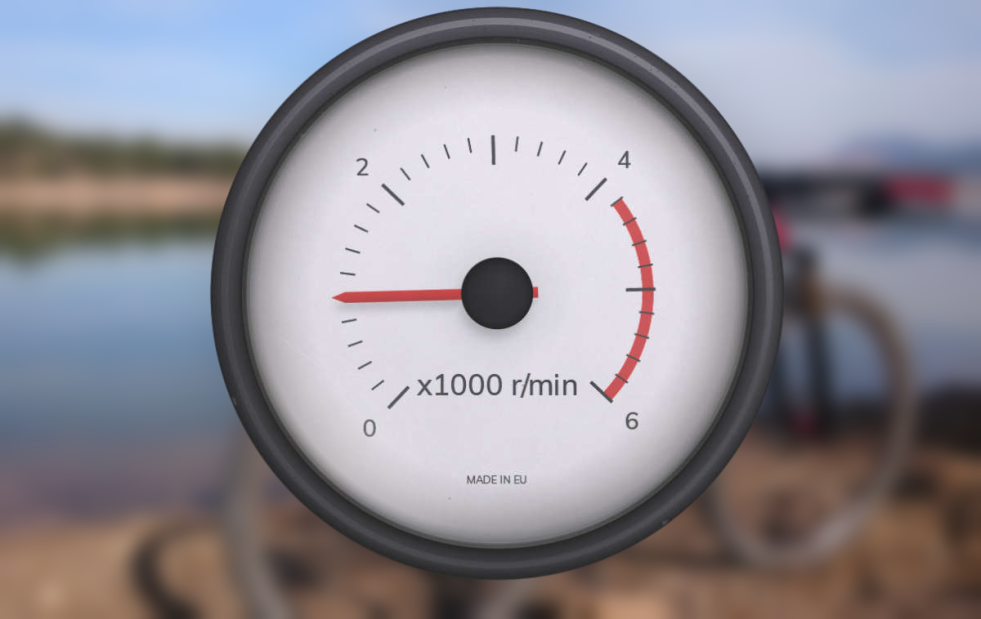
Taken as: 1000,rpm
